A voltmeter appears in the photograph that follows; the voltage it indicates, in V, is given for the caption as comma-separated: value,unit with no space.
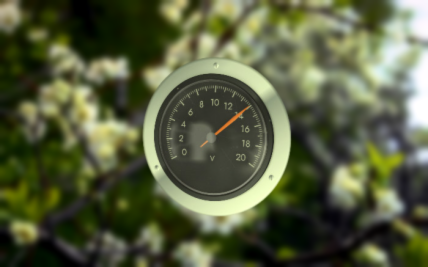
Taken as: 14,V
